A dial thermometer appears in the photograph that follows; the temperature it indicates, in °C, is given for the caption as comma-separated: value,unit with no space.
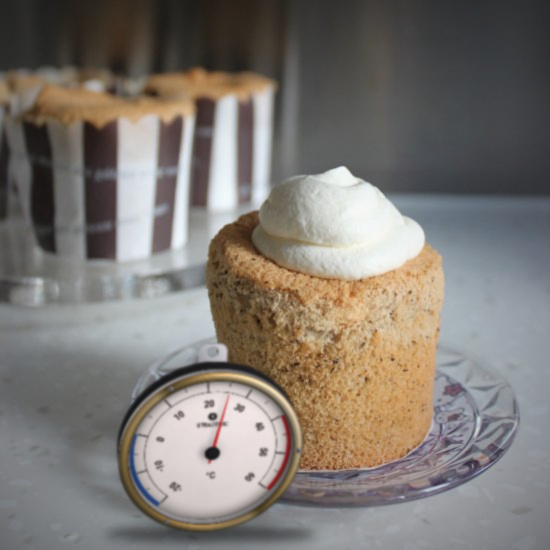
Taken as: 25,°C
